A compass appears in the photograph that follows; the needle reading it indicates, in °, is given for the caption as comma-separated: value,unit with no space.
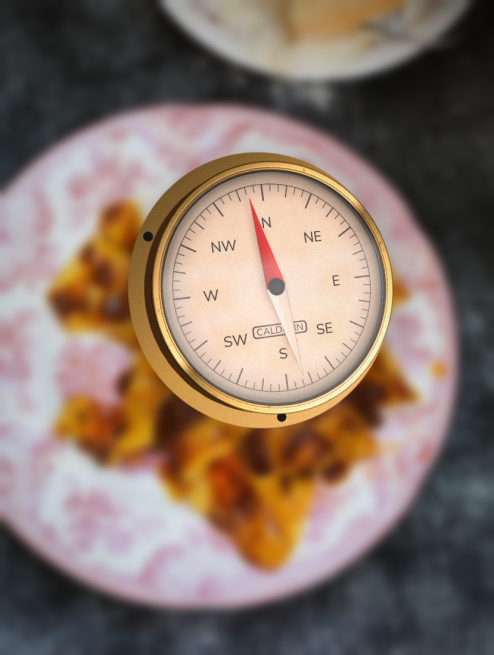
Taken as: 350,°
